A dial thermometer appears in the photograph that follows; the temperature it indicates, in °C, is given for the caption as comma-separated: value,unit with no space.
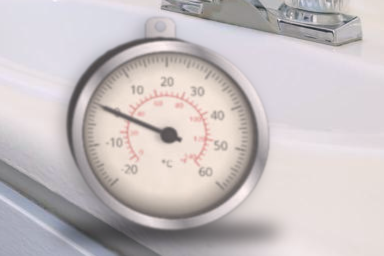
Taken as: 0,°C
